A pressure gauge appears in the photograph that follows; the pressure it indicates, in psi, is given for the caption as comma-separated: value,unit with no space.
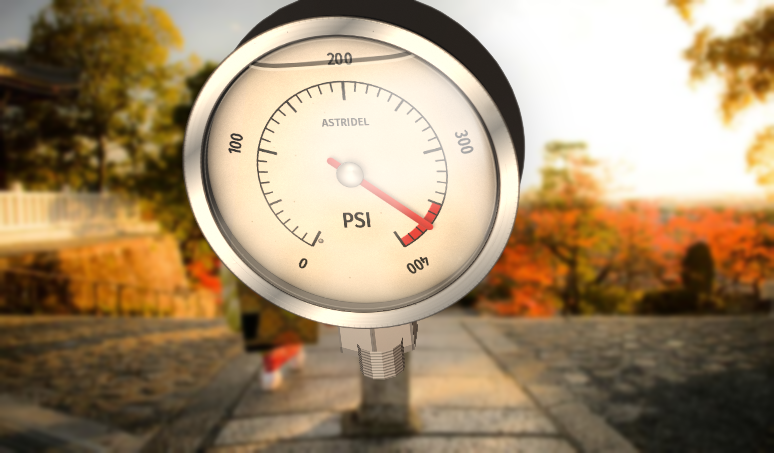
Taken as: 370,psi
